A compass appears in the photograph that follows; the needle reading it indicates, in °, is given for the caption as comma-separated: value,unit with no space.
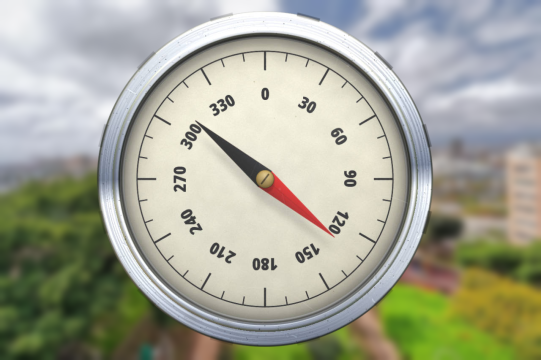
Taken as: 130,°
